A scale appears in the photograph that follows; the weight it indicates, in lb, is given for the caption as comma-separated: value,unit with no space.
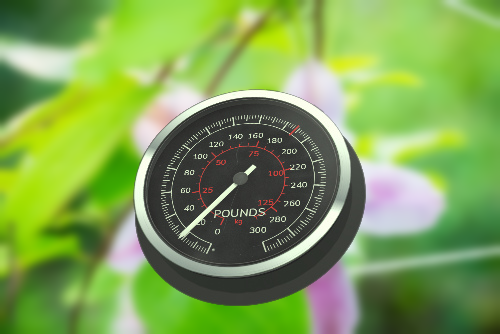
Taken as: 20,lb
